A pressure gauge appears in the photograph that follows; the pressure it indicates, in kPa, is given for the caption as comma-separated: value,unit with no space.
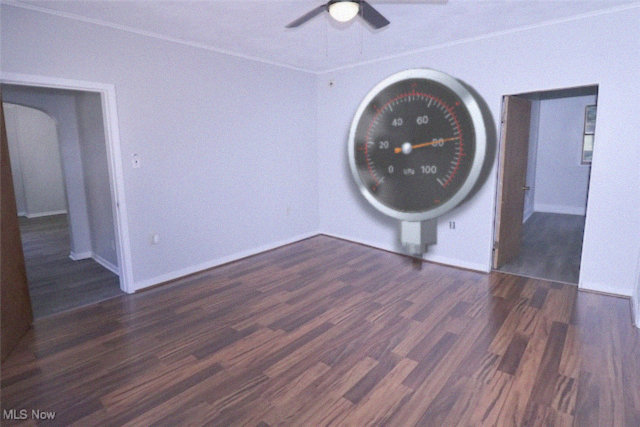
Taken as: 80,kPa
